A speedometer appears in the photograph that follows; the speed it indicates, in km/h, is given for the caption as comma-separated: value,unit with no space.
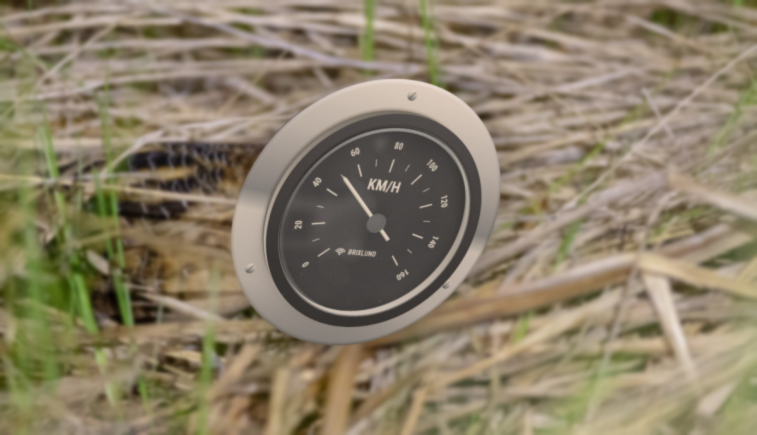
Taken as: 50,km/h
